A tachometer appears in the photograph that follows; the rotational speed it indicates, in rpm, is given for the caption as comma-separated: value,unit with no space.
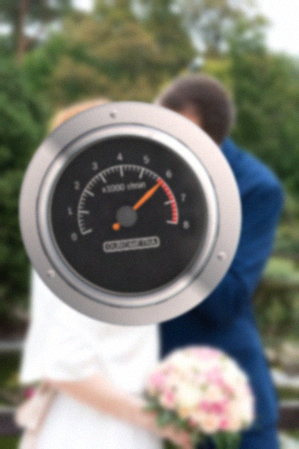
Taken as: 6000,rpm
